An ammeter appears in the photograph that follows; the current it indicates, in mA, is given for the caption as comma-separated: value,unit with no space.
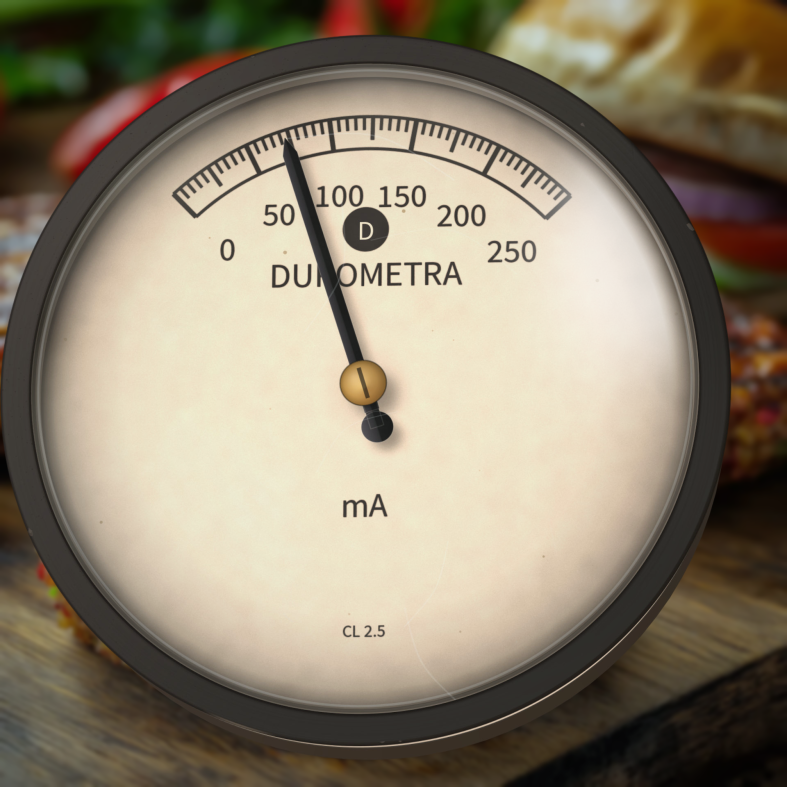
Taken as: 72.5,mA
